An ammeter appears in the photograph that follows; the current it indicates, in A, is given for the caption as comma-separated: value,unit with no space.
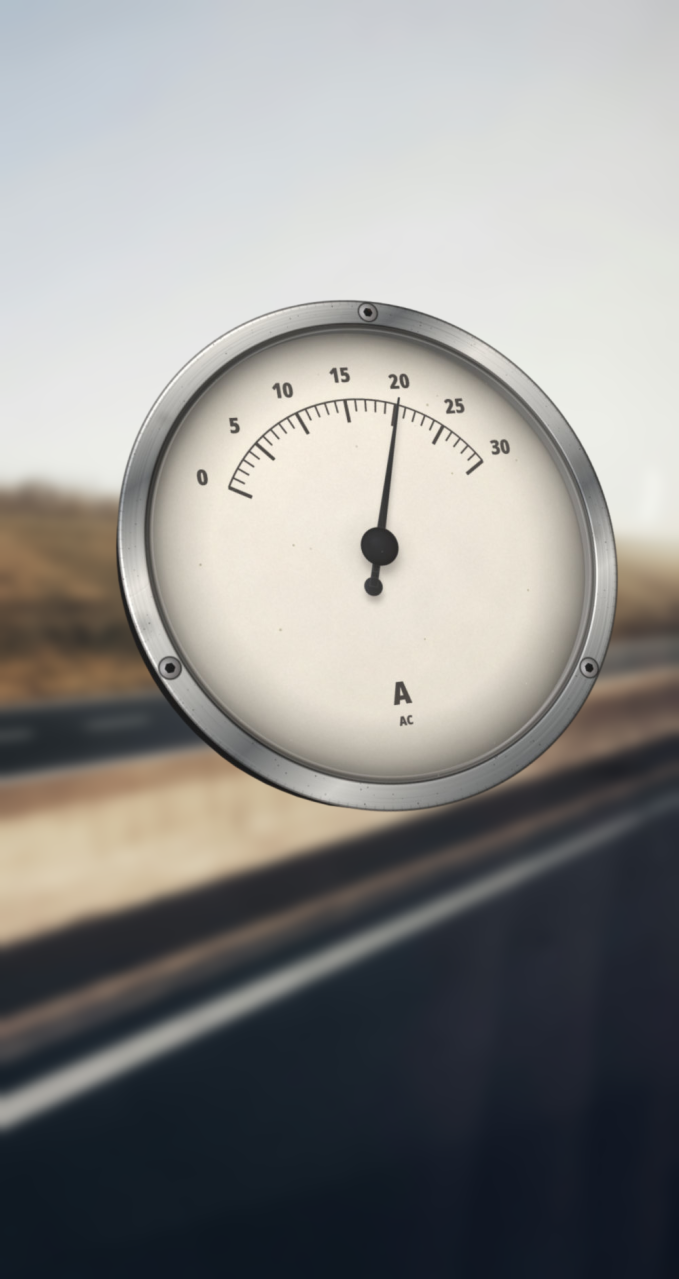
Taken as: 20,A
